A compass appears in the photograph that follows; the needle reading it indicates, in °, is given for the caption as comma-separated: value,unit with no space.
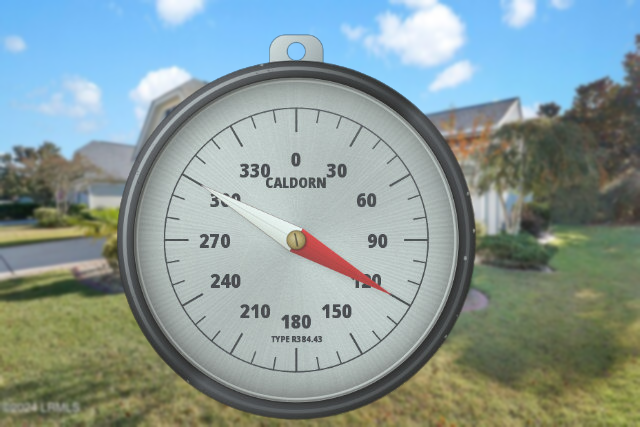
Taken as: 120,°
